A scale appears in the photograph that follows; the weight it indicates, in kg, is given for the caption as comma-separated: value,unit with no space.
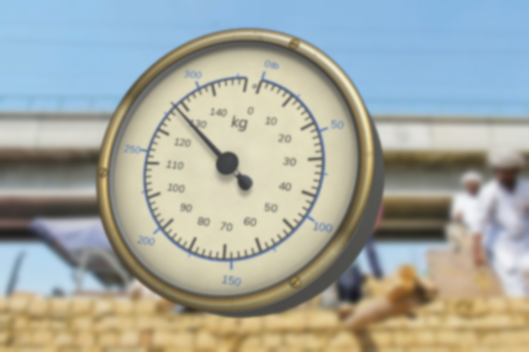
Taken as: 128,kg
